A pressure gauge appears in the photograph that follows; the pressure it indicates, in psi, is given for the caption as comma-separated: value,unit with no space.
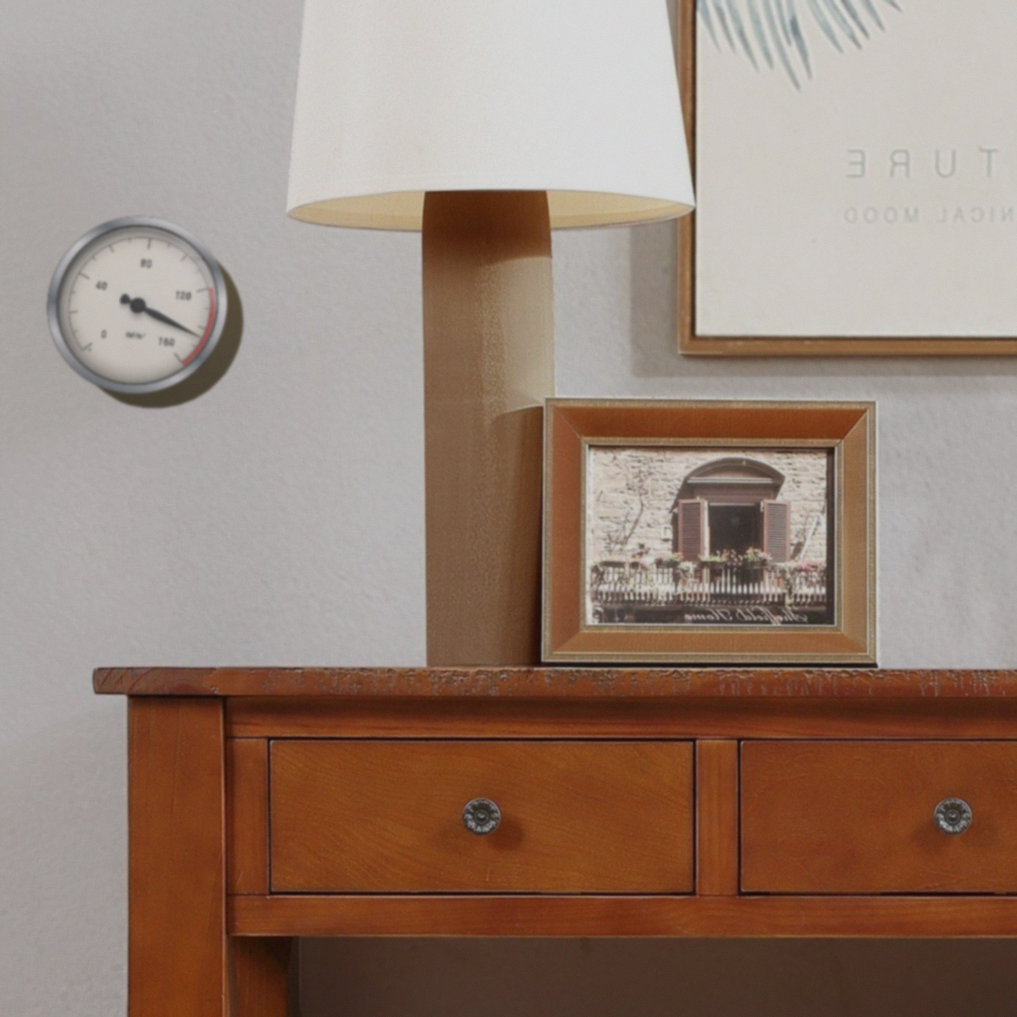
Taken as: 145,psi
